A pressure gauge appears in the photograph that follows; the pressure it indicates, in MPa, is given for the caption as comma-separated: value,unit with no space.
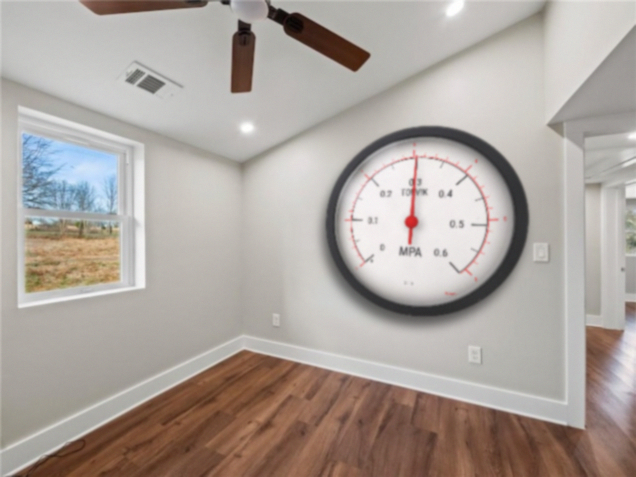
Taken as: 0.3,MPa
